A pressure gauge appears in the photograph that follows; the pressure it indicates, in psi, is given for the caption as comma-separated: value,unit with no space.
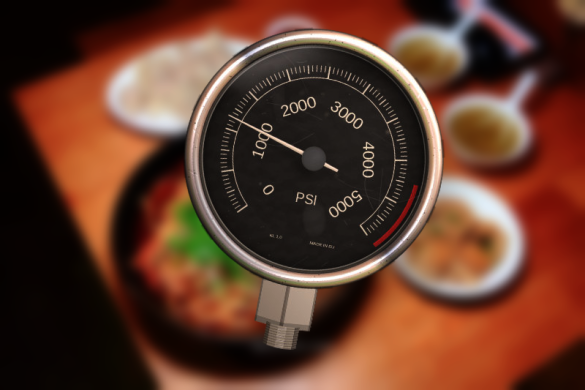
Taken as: 1150,psi
